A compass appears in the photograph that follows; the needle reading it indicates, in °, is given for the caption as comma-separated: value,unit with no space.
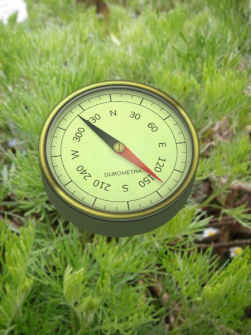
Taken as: 140,°
